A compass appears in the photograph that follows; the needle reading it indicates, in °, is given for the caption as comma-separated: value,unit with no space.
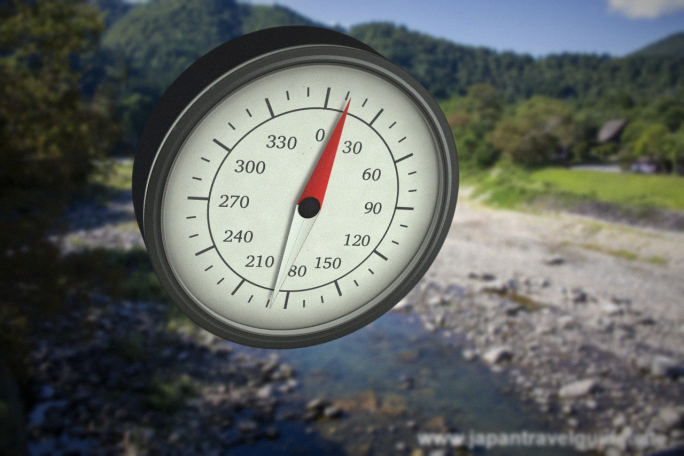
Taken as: 10,°
